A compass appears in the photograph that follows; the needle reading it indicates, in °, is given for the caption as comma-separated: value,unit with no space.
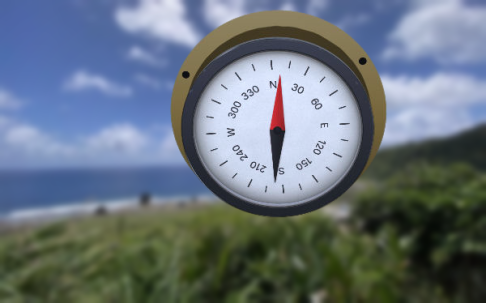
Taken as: 7.5,°
